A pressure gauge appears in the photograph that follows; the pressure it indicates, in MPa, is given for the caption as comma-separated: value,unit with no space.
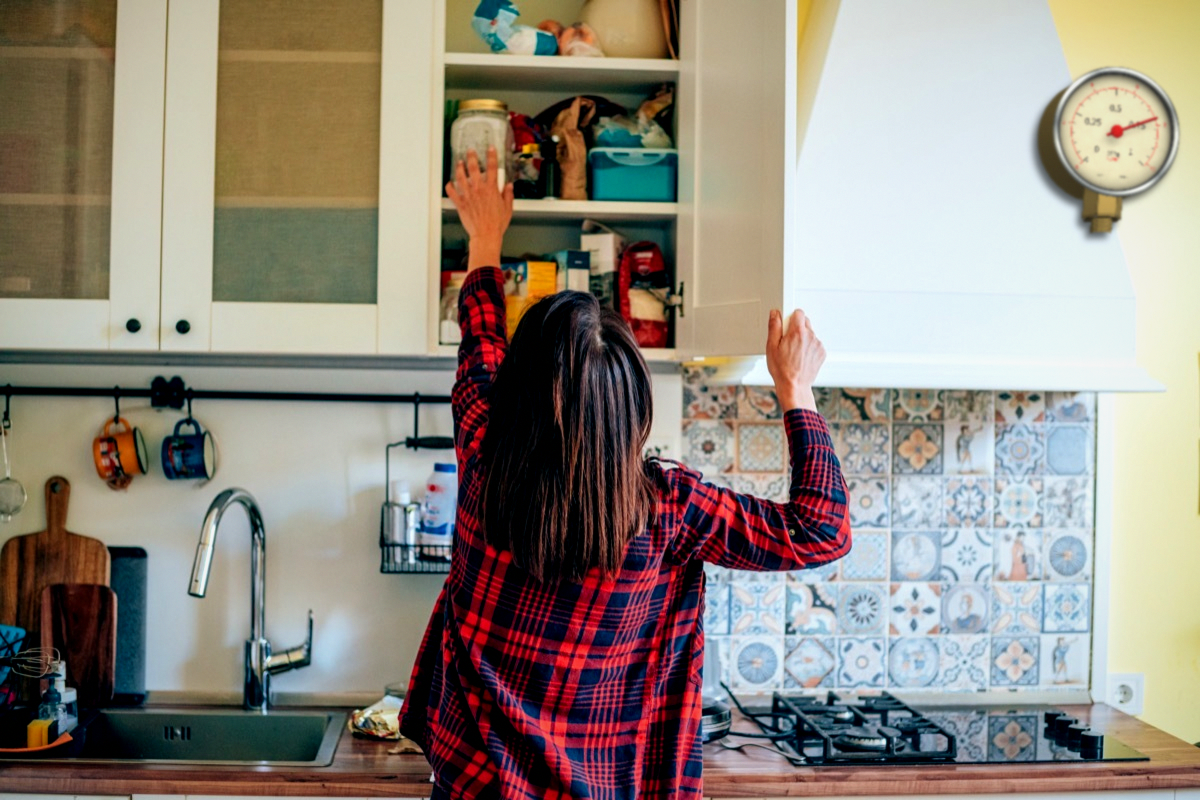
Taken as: 0.75,MPa
